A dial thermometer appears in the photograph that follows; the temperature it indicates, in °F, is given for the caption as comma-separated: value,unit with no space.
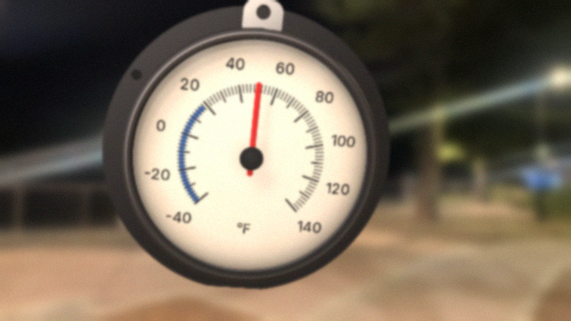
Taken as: 50,°F
